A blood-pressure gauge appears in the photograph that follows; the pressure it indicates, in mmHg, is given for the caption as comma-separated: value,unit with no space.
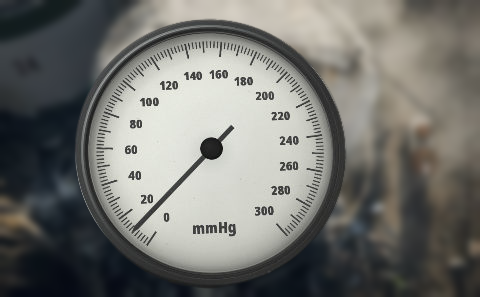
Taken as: 10,mmHg
